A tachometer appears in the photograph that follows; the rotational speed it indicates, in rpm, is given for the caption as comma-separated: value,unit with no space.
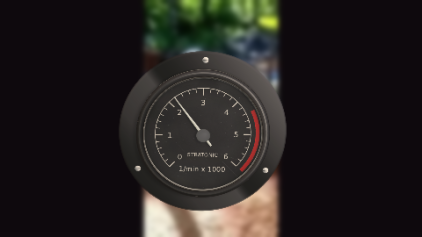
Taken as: 2200,rpm
